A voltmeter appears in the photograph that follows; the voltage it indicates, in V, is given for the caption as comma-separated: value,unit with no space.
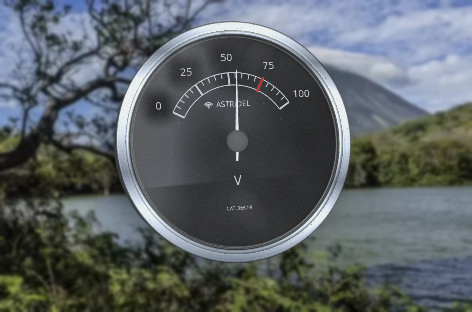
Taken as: 55,V
